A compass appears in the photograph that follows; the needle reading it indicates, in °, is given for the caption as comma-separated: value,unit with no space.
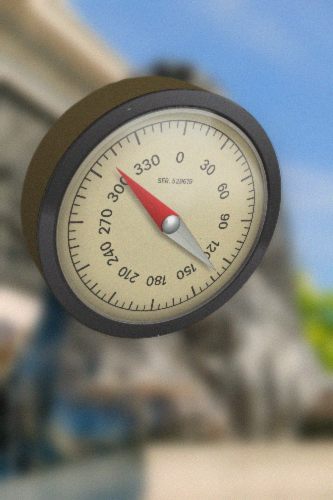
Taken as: 310,°
